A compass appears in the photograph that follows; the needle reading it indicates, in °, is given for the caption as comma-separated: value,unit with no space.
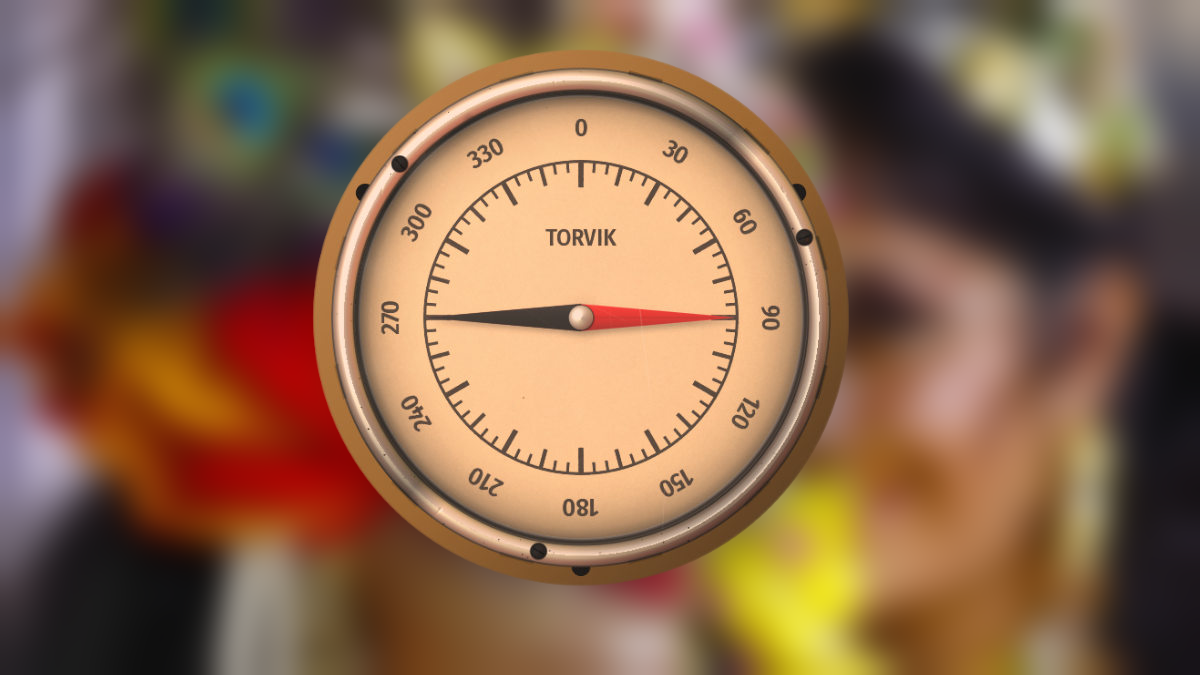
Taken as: 90,°
